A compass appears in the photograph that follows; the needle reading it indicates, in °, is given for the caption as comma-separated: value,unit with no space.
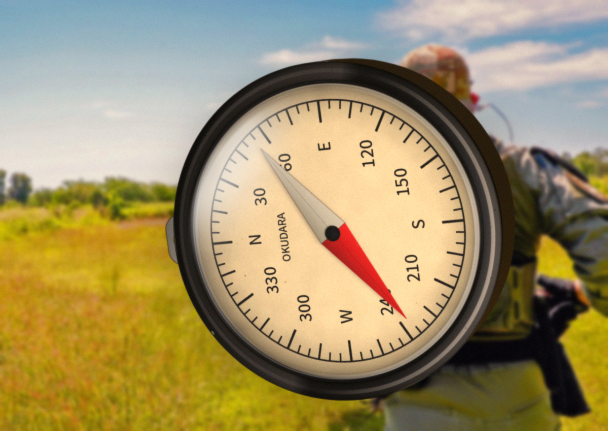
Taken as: 235,°
